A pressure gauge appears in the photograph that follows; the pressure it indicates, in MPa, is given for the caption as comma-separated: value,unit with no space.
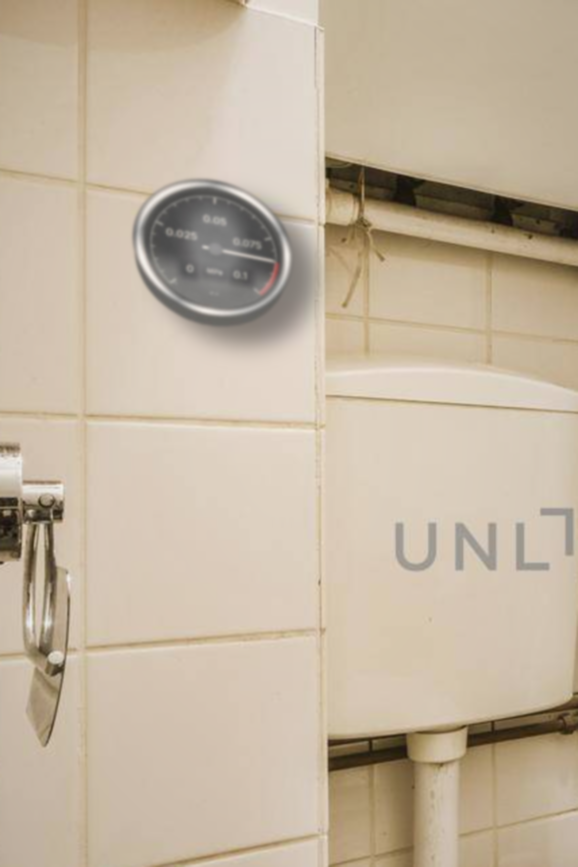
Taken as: 0.085,MPa
